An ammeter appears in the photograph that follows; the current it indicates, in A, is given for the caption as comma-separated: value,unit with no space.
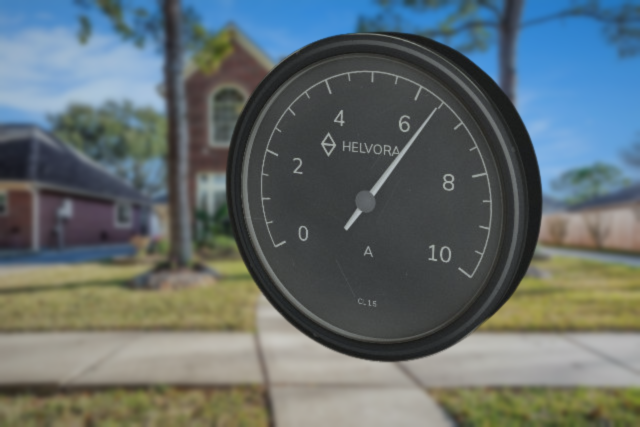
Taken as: 6.5,A
